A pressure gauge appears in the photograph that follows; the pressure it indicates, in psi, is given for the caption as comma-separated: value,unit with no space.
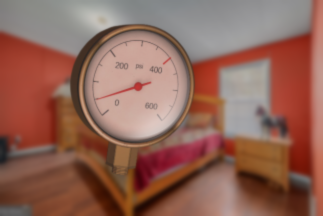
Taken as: 50,psi
